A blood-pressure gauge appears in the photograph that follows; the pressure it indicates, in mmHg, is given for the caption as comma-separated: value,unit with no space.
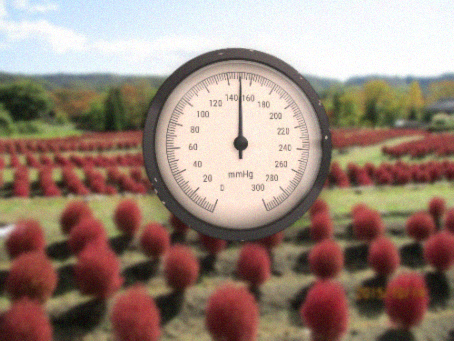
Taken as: 150,mmHg
